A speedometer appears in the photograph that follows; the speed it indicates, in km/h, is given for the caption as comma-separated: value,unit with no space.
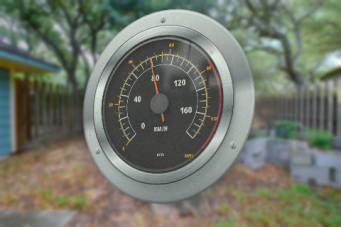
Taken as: 80,km/h
